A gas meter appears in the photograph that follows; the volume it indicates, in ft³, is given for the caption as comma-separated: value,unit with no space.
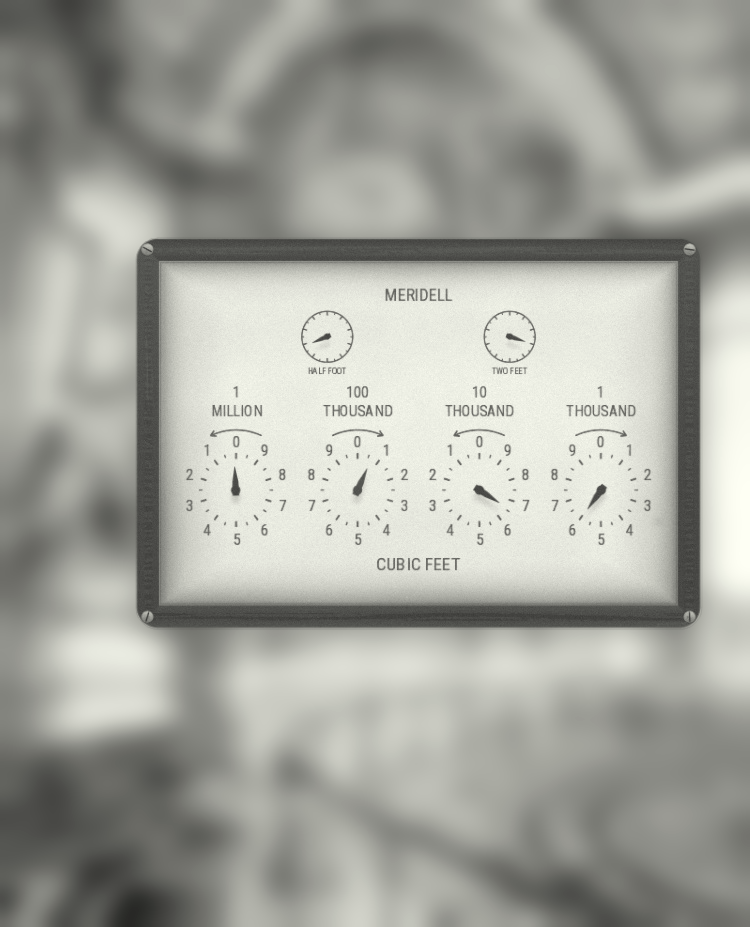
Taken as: 6600,ft³
